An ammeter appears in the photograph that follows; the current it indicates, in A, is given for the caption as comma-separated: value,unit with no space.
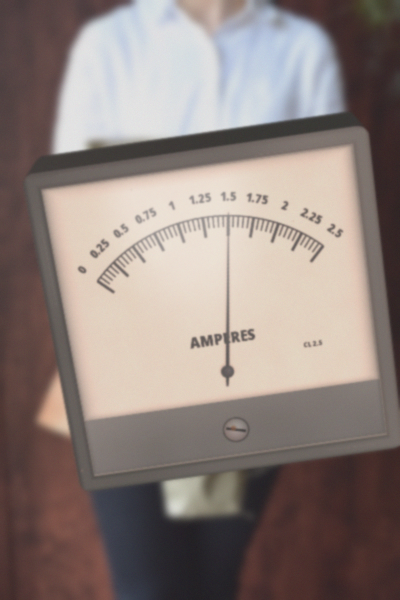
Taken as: 1.5,A
